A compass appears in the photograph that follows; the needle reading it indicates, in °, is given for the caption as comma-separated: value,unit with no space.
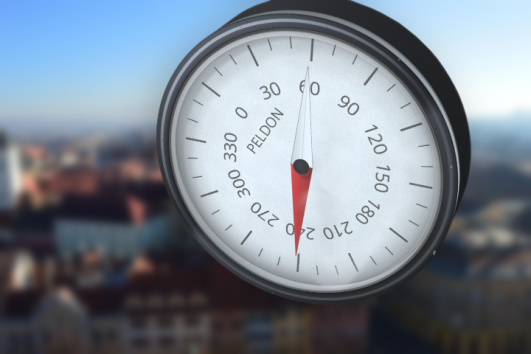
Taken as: 240,°
